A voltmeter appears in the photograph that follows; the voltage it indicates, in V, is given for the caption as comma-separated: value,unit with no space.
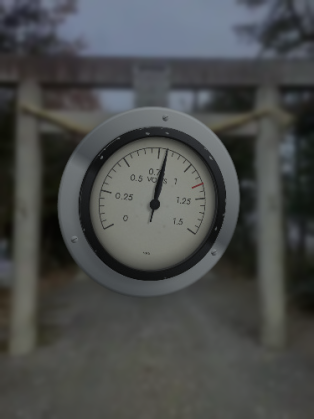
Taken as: 0.8,V
